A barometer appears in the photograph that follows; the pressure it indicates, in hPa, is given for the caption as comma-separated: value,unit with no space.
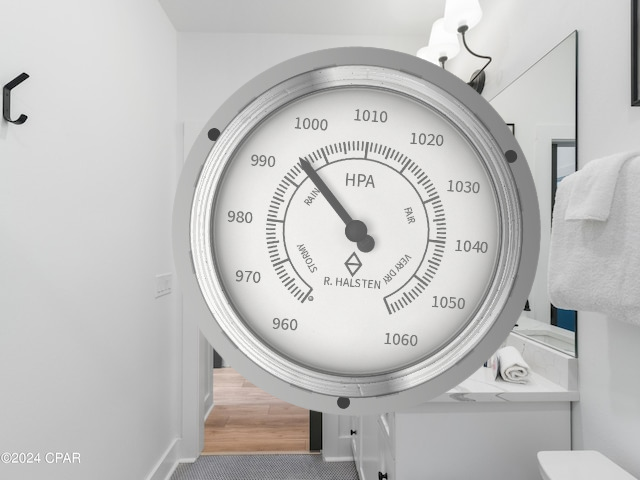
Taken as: 995,hPa
